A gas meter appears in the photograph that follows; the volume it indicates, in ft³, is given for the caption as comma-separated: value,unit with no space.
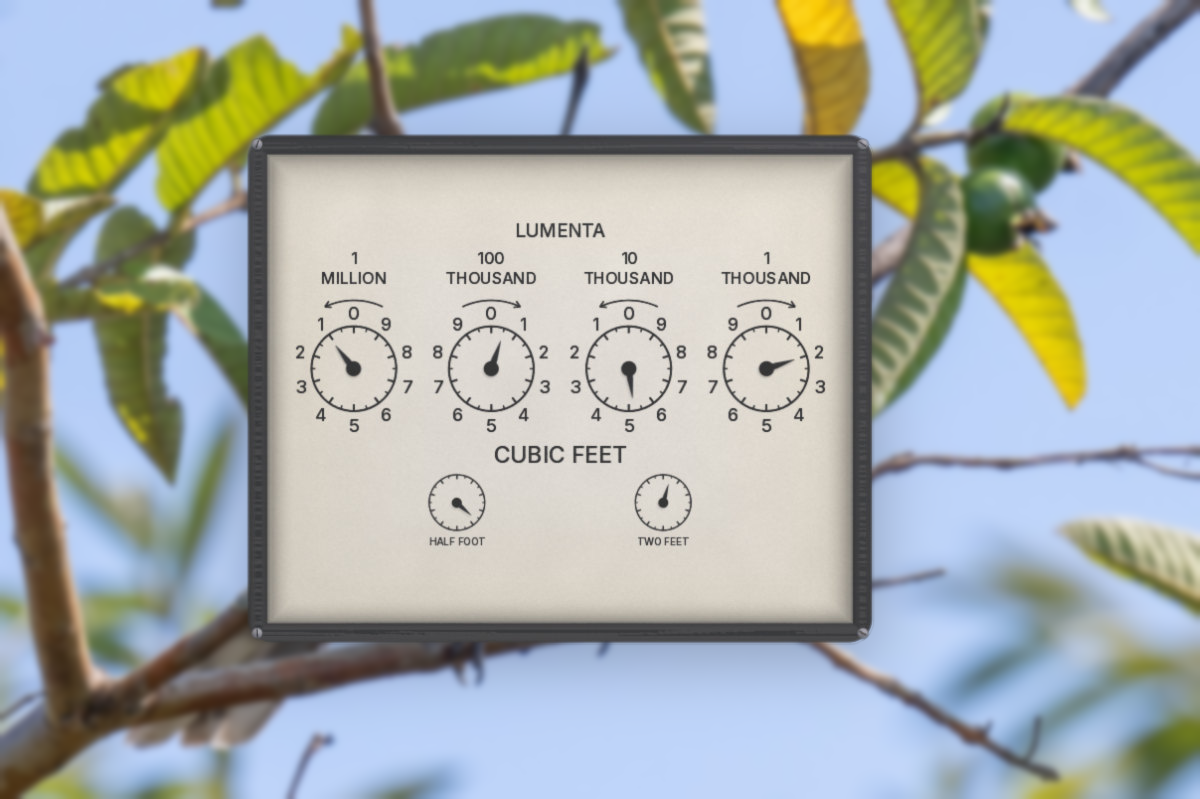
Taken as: 105200,ft³
